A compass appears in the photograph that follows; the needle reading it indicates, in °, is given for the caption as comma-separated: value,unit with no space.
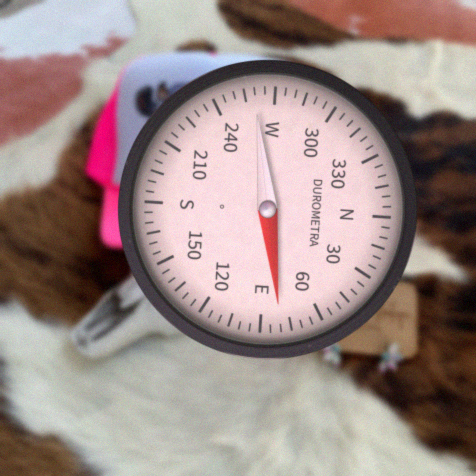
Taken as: 80,°
